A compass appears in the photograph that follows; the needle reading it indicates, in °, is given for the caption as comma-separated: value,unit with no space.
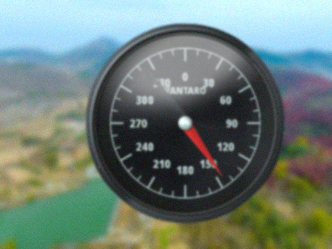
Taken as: 145,°
